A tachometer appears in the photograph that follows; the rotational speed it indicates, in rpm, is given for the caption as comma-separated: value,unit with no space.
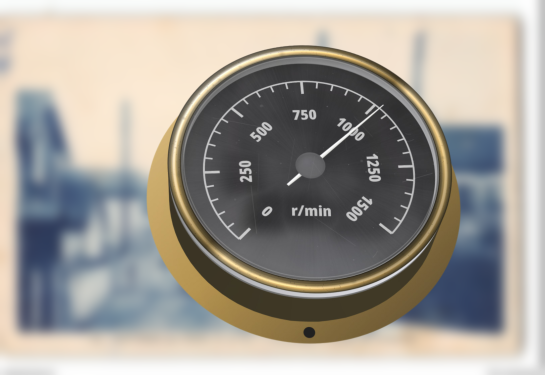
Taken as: 1025,rpm
